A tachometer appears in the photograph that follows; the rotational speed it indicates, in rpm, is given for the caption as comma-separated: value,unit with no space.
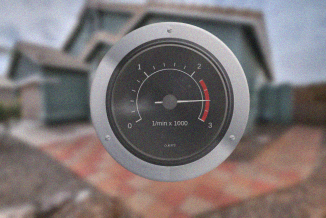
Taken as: 2600,rpm
